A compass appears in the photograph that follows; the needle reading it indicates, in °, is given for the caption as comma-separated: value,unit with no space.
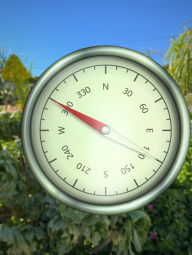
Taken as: 300,°
